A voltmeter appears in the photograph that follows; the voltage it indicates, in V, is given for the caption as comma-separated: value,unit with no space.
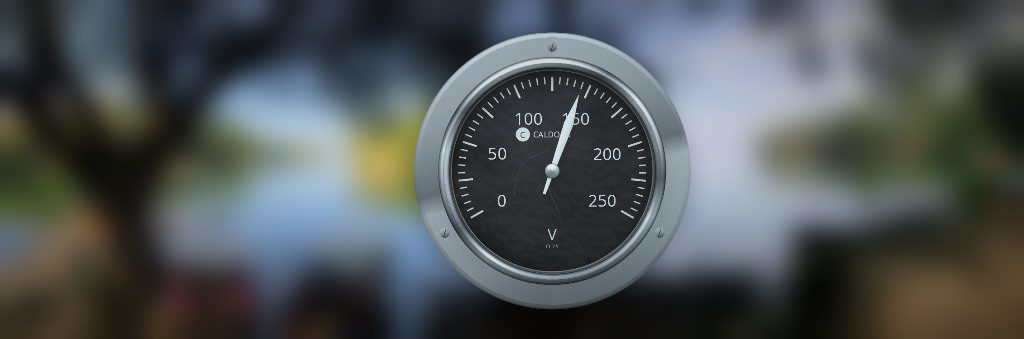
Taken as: 145,V
